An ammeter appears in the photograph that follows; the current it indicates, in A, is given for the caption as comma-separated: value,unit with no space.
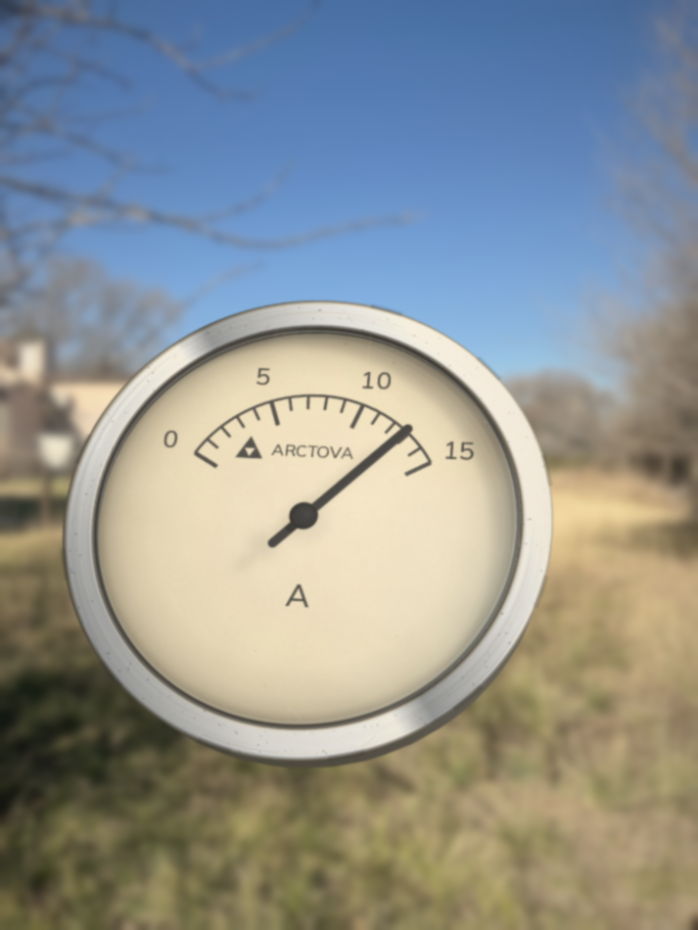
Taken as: 13,A
